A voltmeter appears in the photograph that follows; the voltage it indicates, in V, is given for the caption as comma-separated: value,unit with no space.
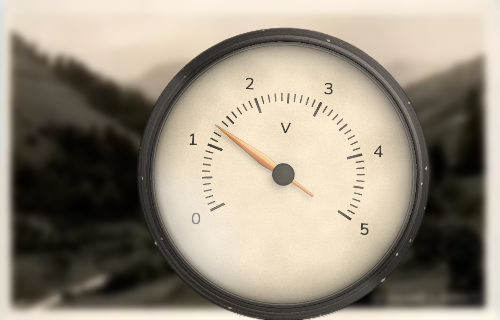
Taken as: 1.3,V
